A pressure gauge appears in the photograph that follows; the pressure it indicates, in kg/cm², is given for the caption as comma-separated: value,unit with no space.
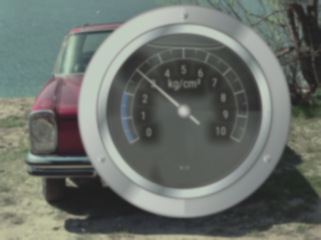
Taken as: 3,kg/cm²
